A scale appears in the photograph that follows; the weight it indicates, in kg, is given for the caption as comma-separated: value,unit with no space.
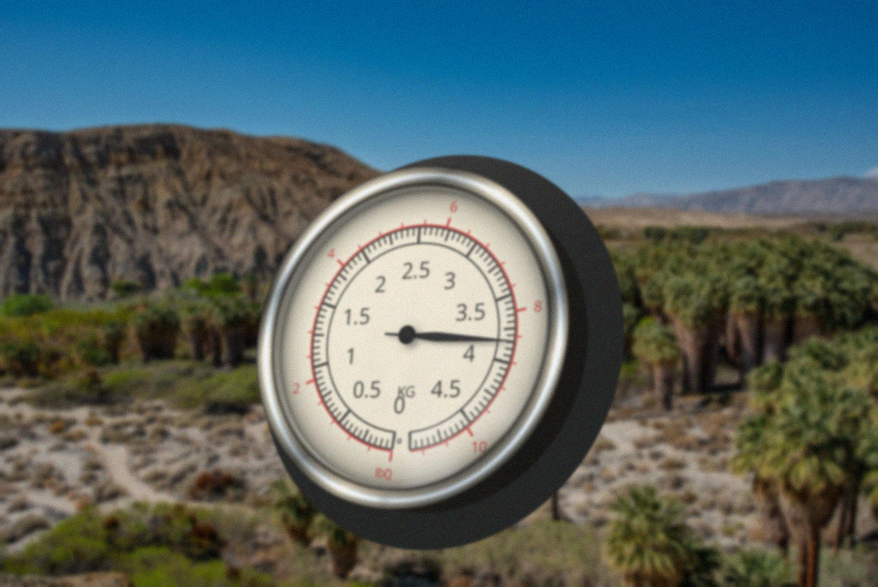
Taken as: 3.85,kg
